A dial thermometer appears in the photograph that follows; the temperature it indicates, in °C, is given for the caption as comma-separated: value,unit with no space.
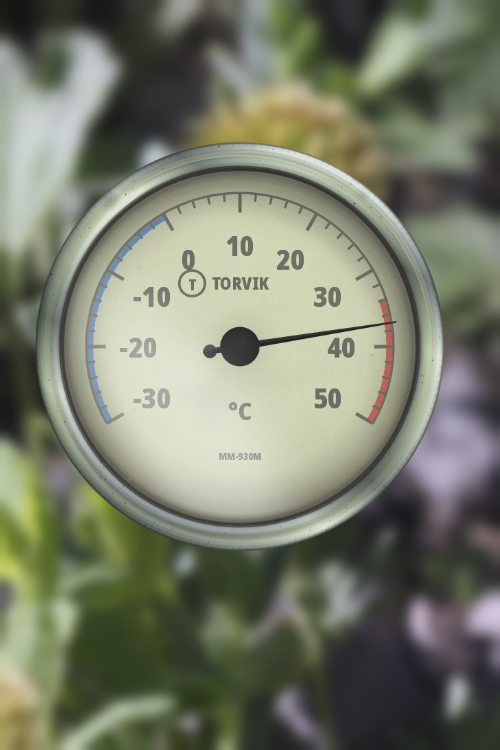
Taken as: 37,°C
